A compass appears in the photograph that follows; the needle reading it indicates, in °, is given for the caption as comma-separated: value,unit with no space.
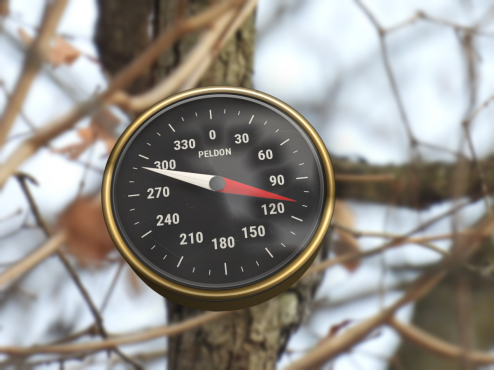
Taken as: 110,°
